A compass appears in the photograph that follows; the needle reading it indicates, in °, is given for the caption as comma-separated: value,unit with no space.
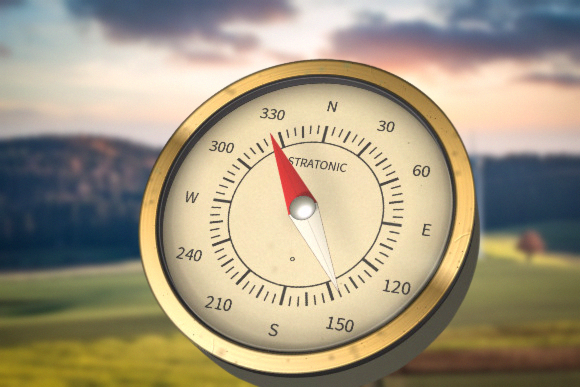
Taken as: 325,°
